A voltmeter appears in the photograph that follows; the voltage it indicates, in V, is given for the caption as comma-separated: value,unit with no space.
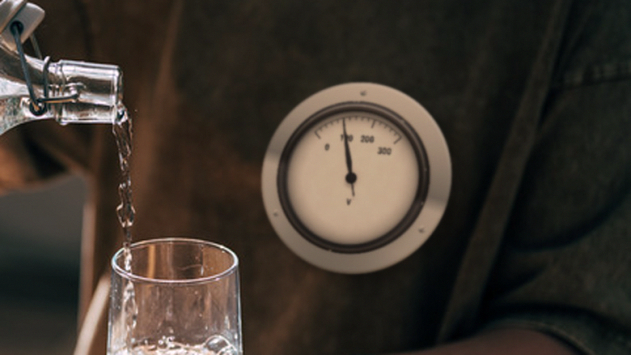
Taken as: 100,V
